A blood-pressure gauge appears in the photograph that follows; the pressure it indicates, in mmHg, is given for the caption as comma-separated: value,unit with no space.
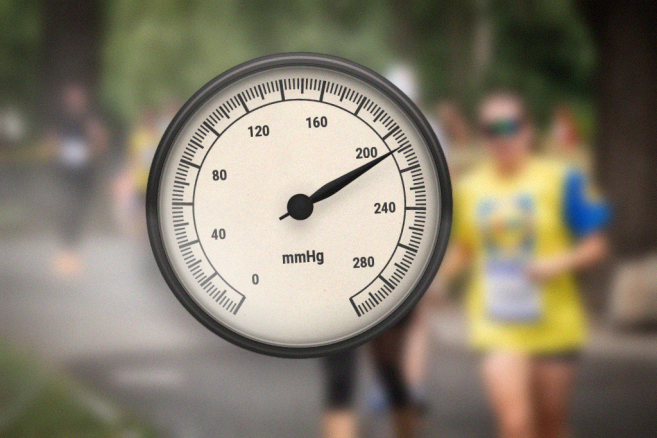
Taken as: 208,mmHg
